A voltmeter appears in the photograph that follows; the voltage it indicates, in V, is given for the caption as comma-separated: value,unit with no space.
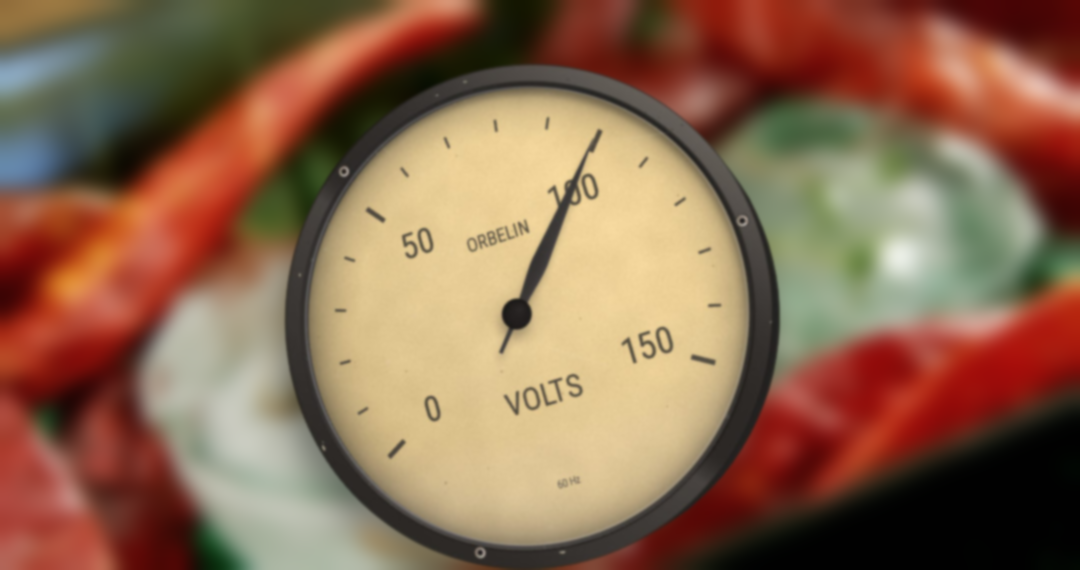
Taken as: 100,V
